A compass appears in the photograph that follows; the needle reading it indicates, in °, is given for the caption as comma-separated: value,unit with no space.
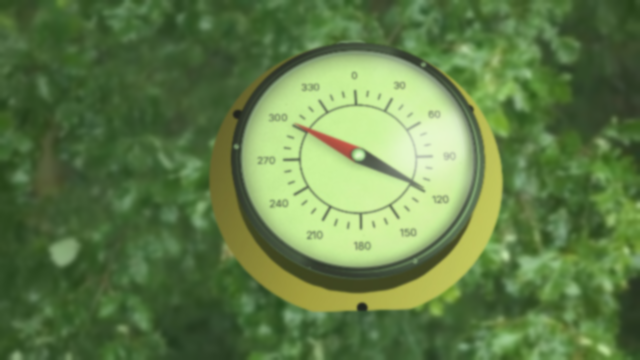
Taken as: 300,°
